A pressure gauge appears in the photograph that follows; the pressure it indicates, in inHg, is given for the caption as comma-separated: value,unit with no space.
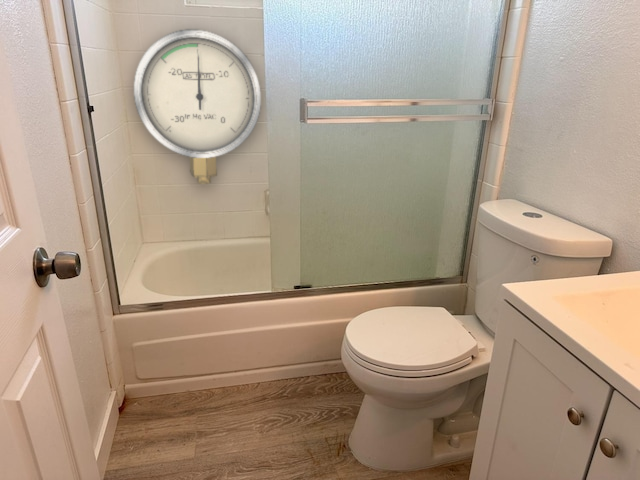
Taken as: -15,inHg
